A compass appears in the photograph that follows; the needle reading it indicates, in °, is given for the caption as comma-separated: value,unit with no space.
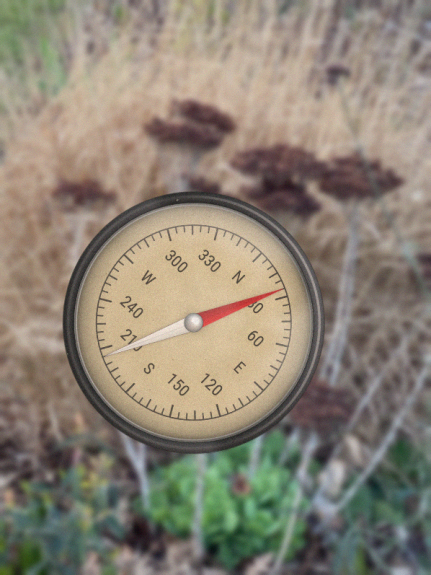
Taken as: 25,°
